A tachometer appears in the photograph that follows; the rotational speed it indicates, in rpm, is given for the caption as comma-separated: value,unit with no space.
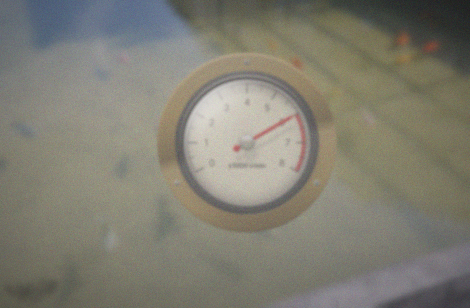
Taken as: 6000,rpm
